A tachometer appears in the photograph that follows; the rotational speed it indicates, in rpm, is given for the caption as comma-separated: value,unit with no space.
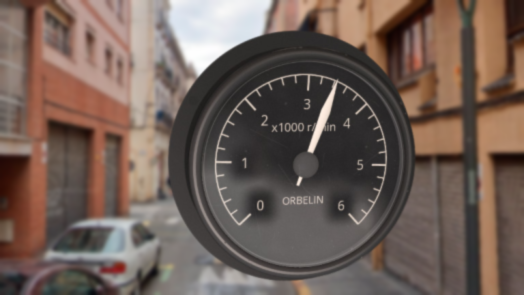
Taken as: 3400,rpm
